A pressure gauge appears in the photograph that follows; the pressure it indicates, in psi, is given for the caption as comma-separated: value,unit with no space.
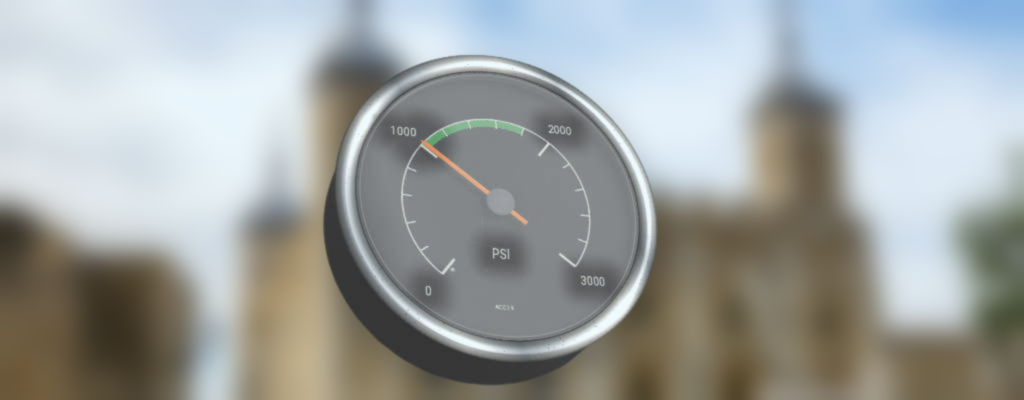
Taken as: 1000,psi
